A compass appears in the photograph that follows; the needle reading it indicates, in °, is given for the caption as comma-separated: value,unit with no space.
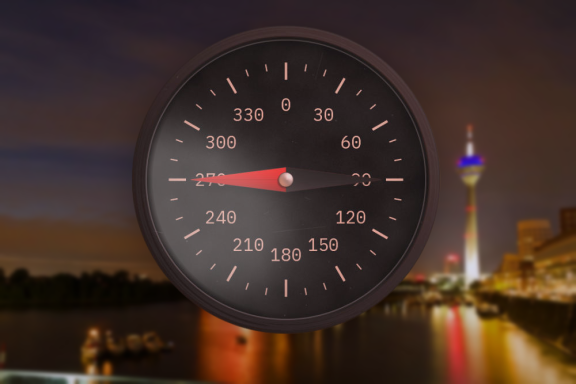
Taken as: 270,°
